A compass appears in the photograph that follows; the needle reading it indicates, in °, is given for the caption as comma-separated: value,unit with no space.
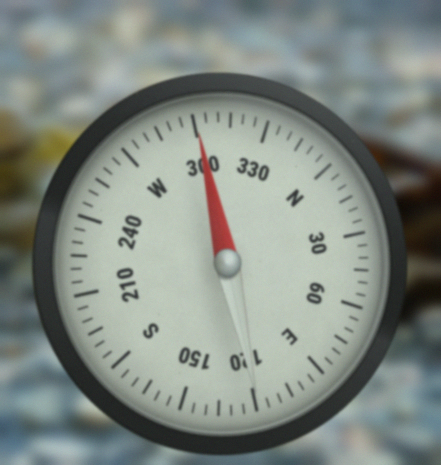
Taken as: 300,°
